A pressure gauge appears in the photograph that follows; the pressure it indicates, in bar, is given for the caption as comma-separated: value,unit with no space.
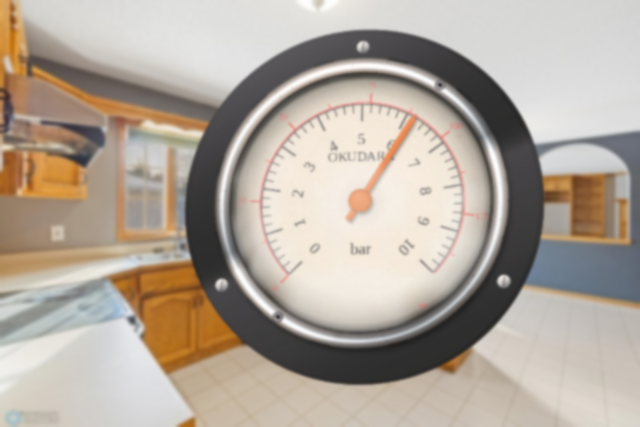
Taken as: 6.2,bar
